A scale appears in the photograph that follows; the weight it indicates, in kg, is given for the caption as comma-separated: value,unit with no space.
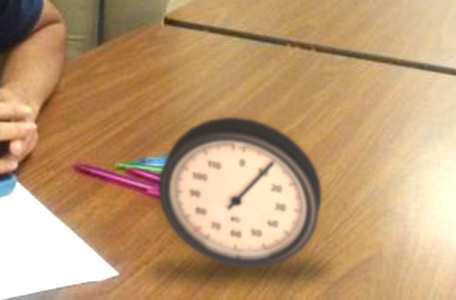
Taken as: 10,kg
